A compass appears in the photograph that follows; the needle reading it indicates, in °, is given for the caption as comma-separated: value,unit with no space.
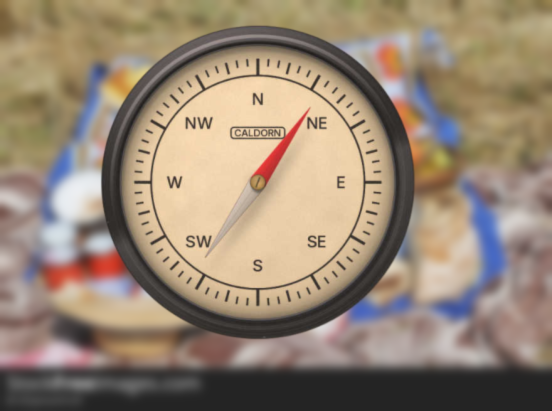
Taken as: 35,°
